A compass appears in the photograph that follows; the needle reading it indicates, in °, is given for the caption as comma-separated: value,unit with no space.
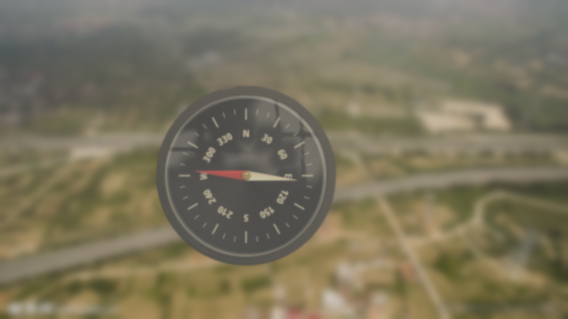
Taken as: 275,°
